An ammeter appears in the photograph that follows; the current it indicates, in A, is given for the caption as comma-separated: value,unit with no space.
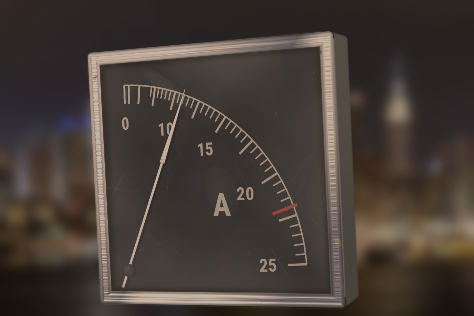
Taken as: 11,A
